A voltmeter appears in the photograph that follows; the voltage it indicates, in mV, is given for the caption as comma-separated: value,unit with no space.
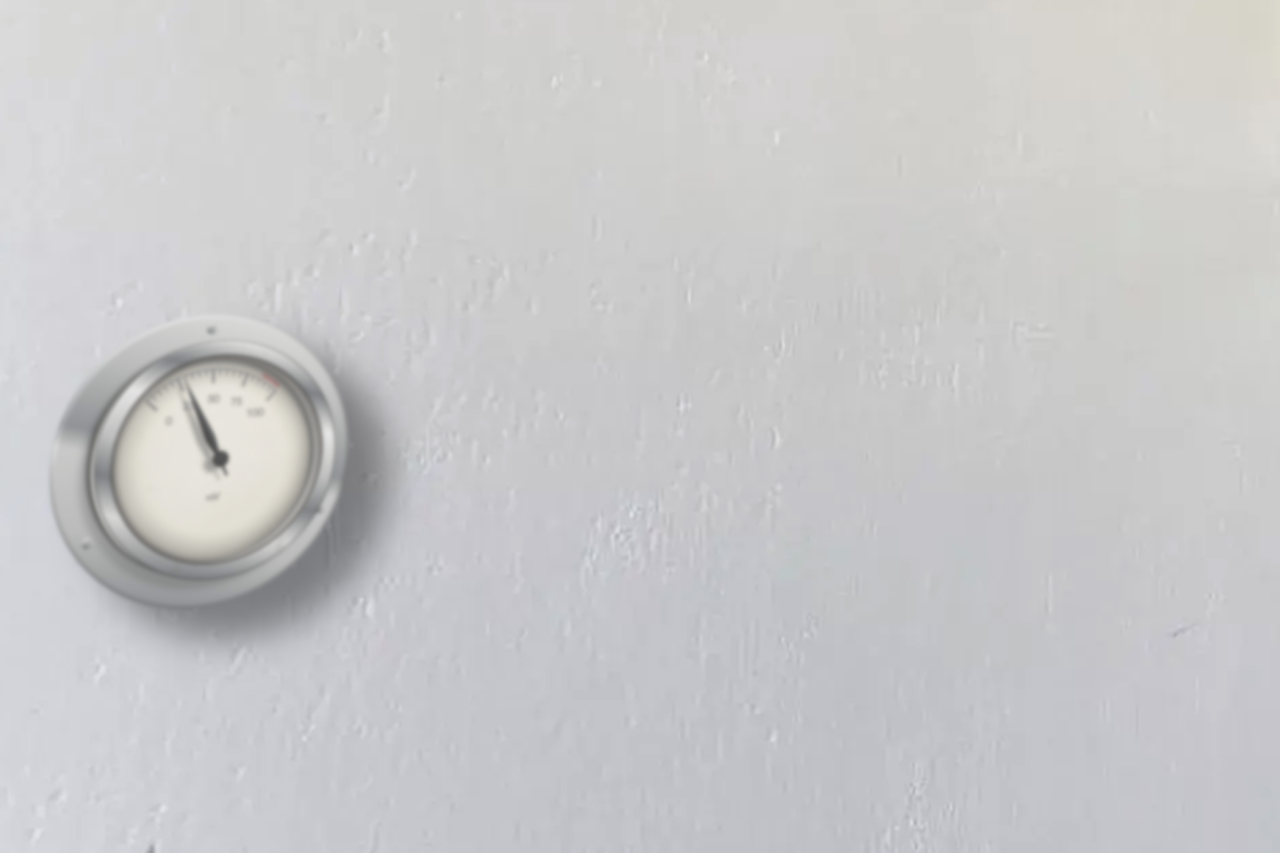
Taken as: 25,mV
